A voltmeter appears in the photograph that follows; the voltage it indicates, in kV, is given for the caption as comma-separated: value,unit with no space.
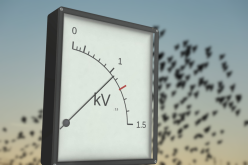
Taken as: 1.05,kV
